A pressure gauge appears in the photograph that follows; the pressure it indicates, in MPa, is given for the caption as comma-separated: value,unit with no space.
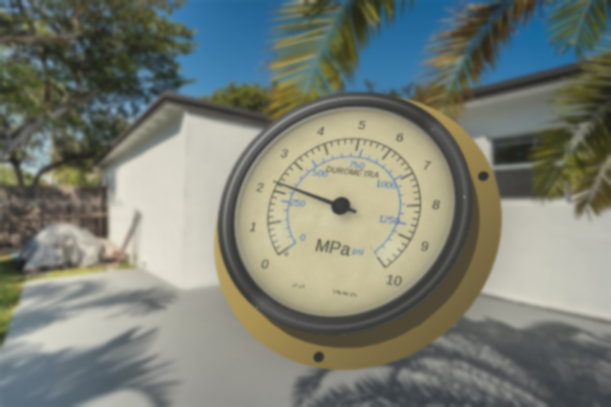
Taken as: 2.2,MPa
